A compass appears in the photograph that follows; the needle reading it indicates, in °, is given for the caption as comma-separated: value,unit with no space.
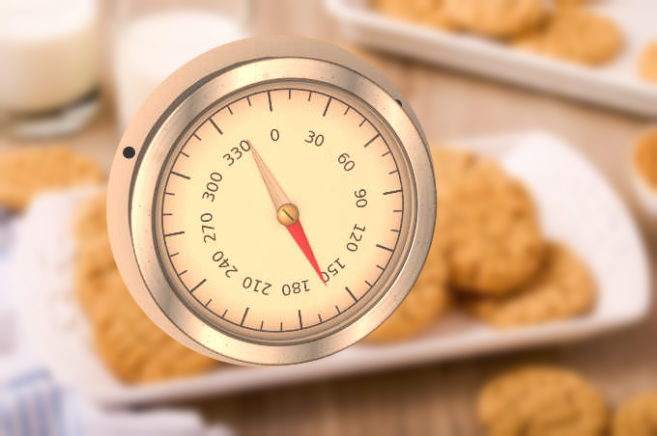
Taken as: 160,°
